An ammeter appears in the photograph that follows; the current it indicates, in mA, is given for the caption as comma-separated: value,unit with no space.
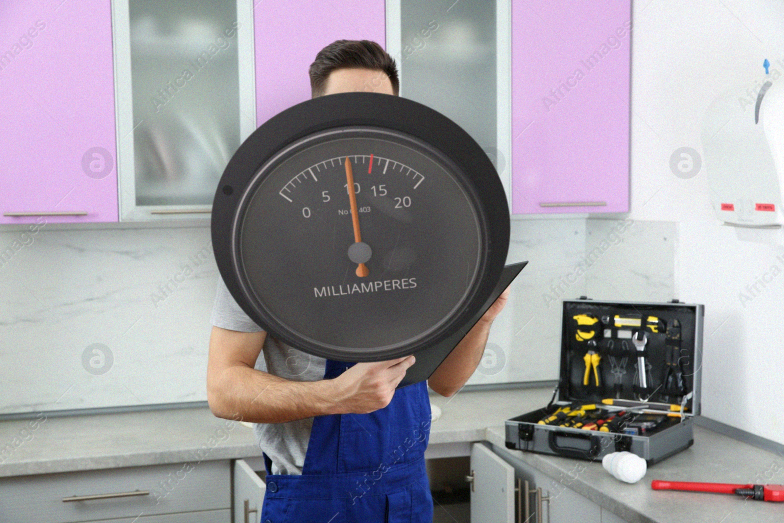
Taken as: 10,mA
